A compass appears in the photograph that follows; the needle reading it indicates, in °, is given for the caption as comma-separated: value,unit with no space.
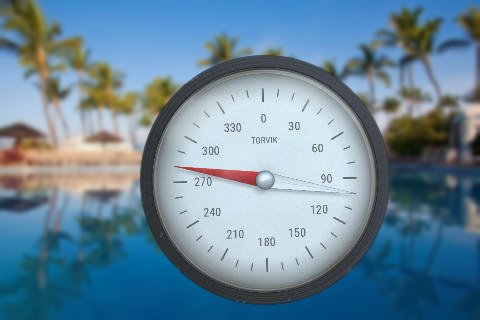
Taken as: 280,°
